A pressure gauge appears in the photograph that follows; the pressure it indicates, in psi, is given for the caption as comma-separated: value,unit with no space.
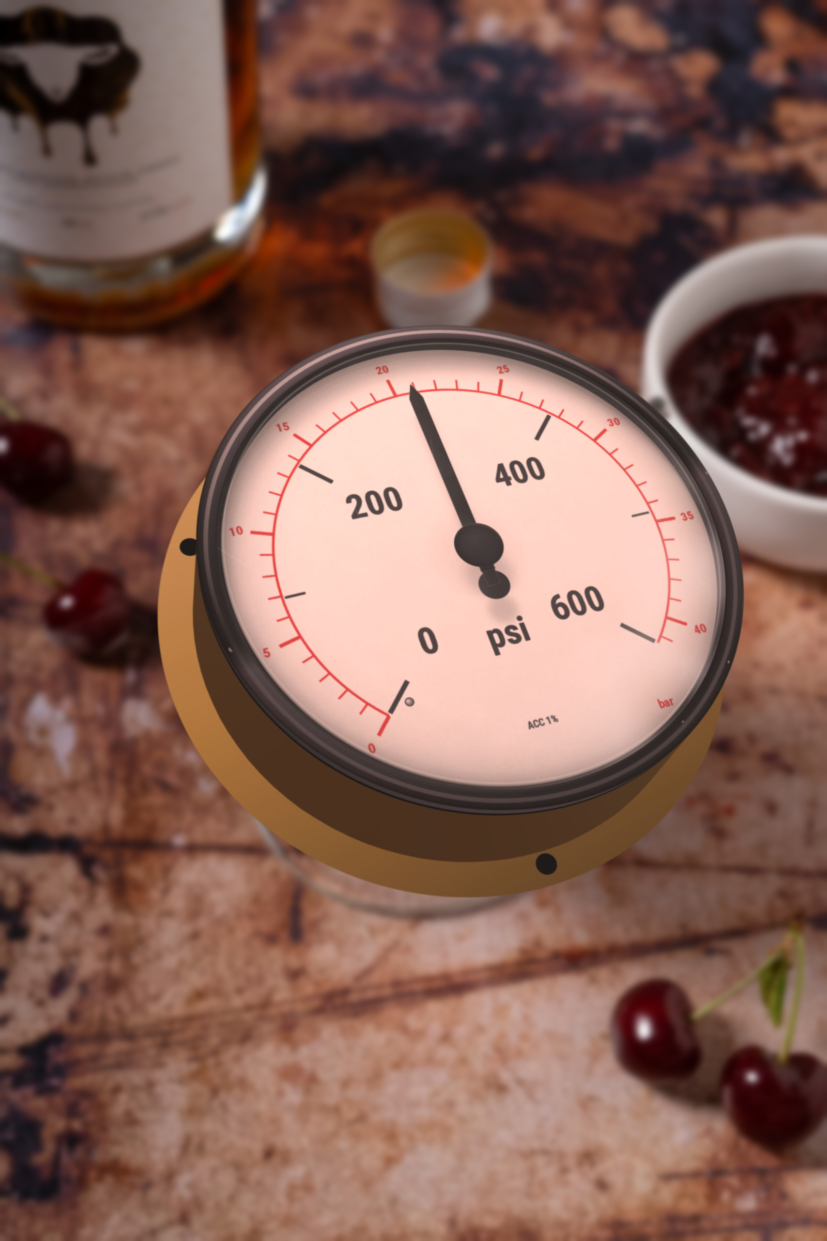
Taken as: 300,psi
